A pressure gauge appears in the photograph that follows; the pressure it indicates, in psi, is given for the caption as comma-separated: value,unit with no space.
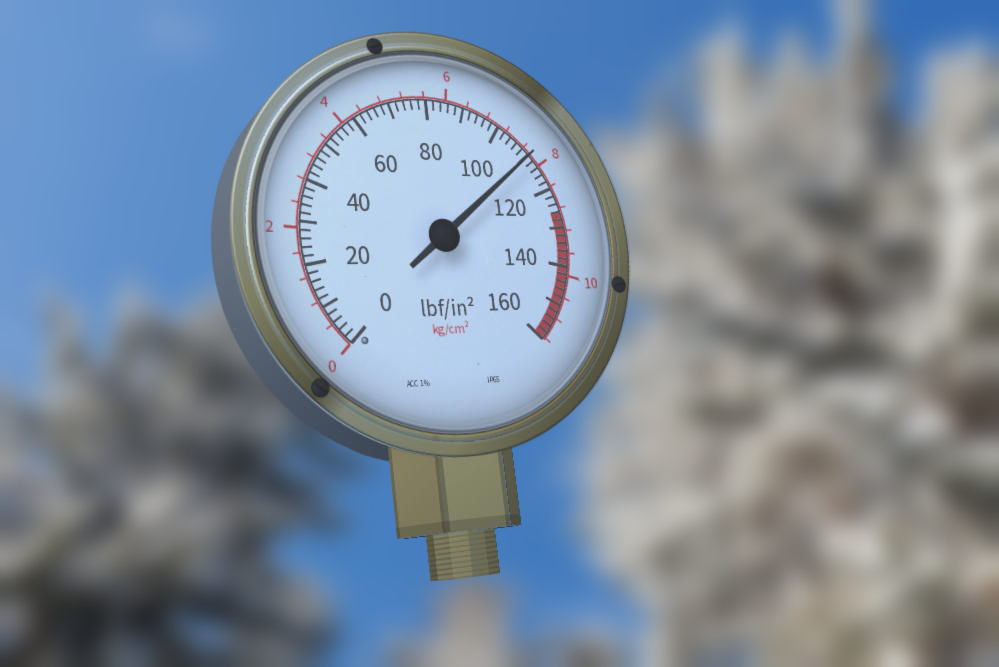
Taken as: 110,psi
